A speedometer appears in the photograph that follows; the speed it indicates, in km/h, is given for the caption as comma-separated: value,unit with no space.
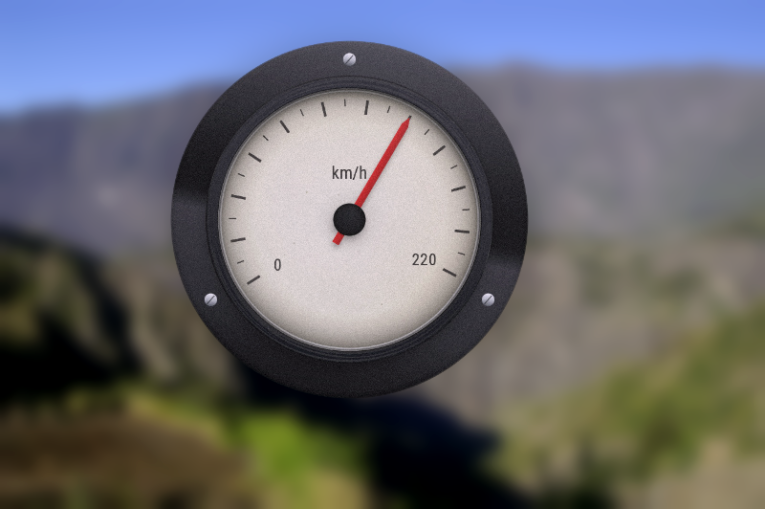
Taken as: 140,km/h
